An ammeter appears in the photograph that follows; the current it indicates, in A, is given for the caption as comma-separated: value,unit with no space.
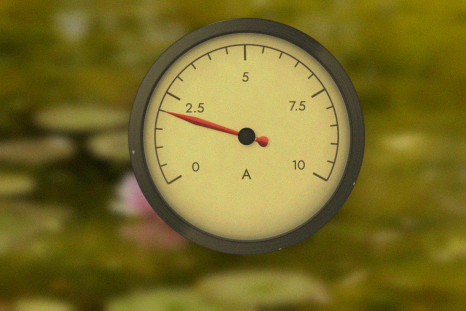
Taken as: 2,A
